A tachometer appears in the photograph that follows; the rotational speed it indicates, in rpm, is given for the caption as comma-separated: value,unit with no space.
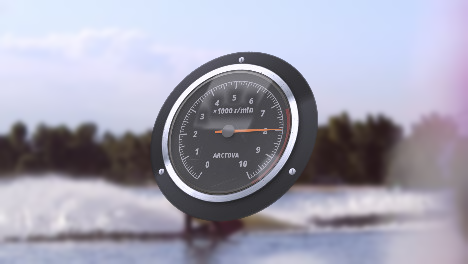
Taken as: 8000,rpm
